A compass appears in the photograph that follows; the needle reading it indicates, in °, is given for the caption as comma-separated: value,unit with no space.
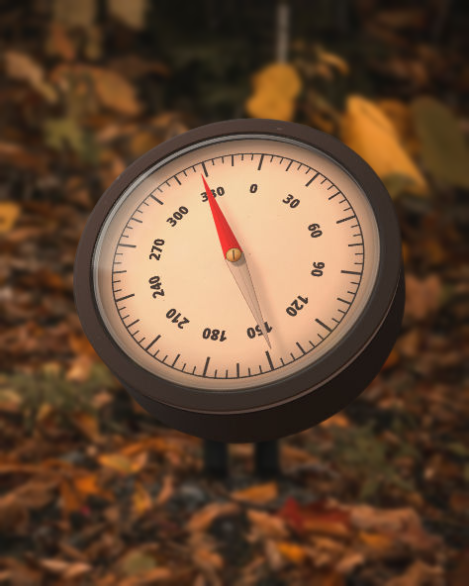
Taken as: 327.5,°
